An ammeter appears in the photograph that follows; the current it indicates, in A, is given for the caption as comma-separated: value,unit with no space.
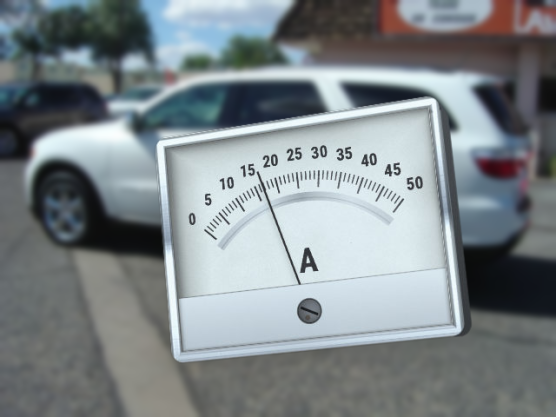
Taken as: 17,A
